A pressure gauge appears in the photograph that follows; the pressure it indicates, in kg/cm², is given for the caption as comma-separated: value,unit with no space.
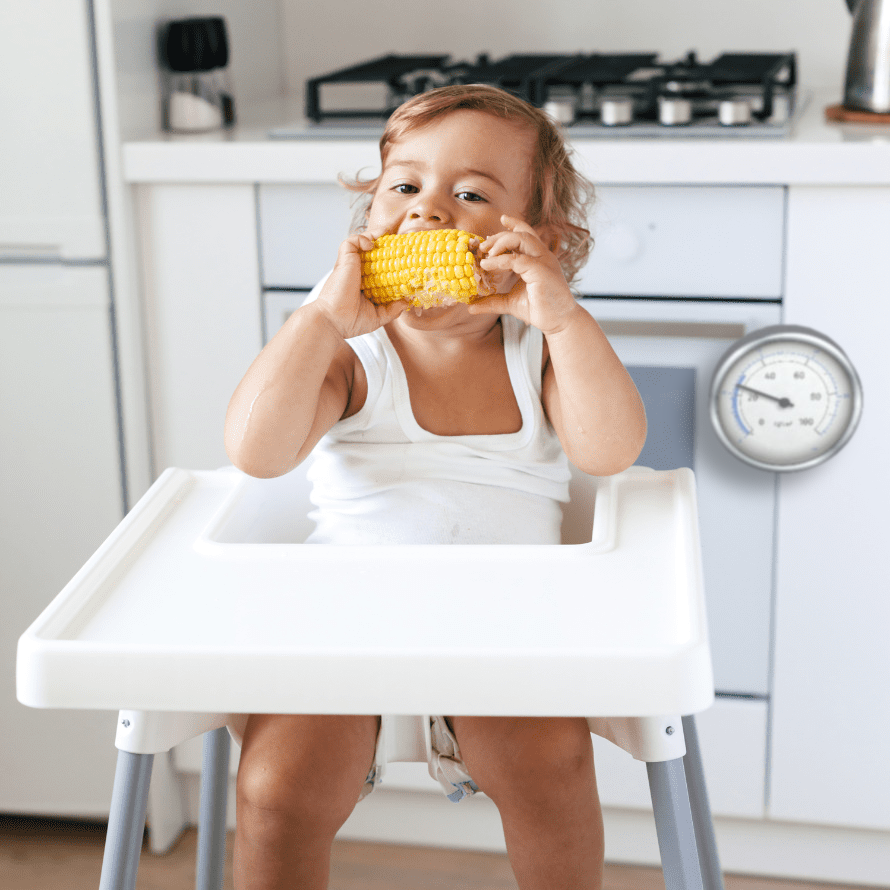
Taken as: 25,kg/cm²
